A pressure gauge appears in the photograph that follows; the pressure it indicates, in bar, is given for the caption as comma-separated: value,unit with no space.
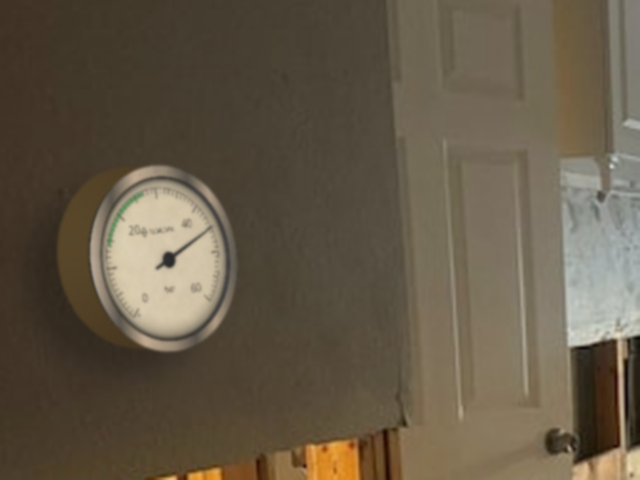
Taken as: 45,bar
